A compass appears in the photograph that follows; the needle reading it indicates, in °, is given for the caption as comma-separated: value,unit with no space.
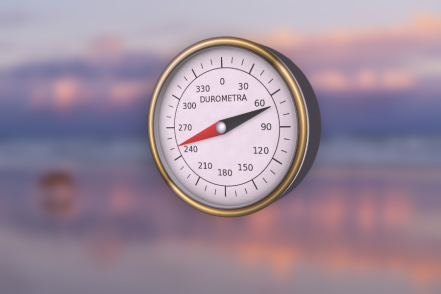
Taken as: 250,°
